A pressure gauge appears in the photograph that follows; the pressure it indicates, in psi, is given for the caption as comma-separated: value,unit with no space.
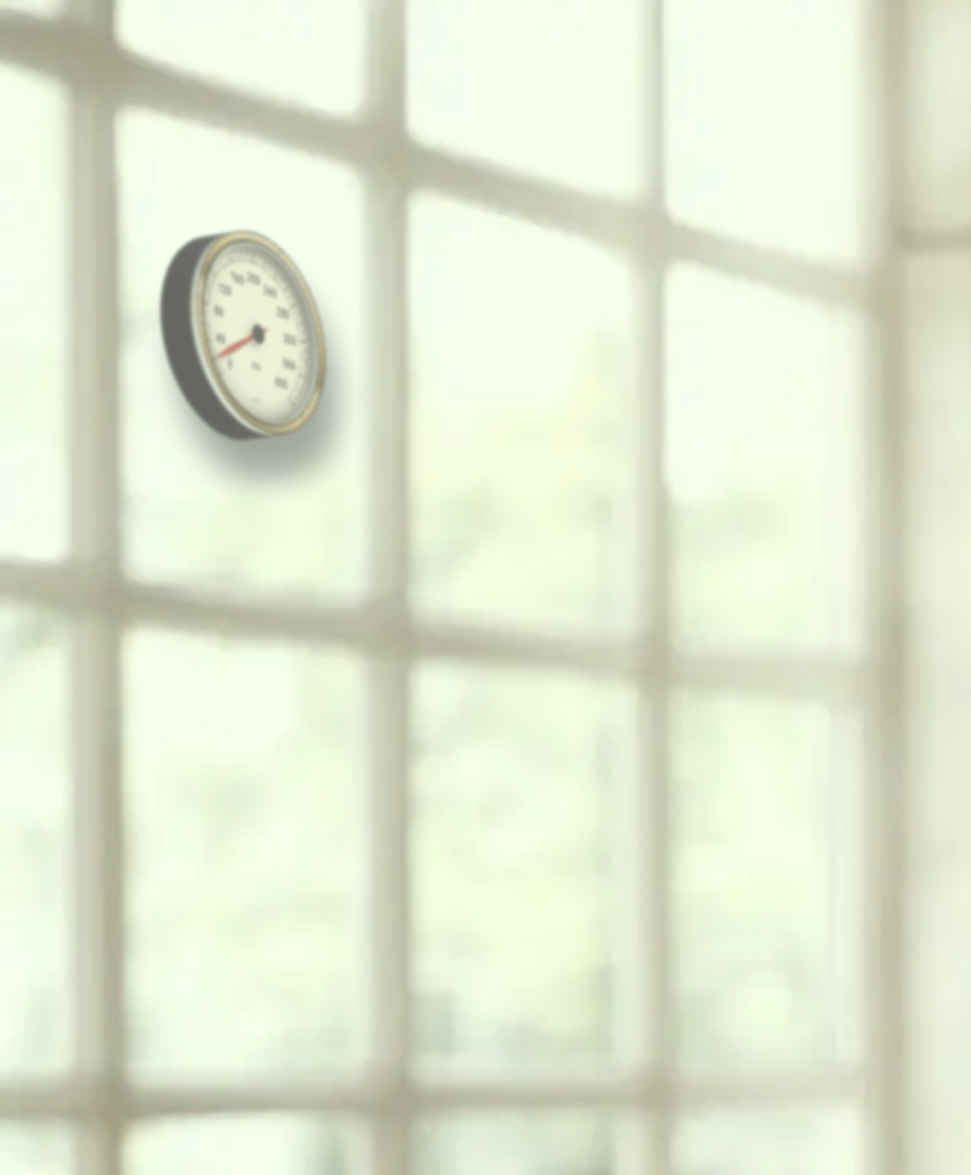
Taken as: 20,psi
